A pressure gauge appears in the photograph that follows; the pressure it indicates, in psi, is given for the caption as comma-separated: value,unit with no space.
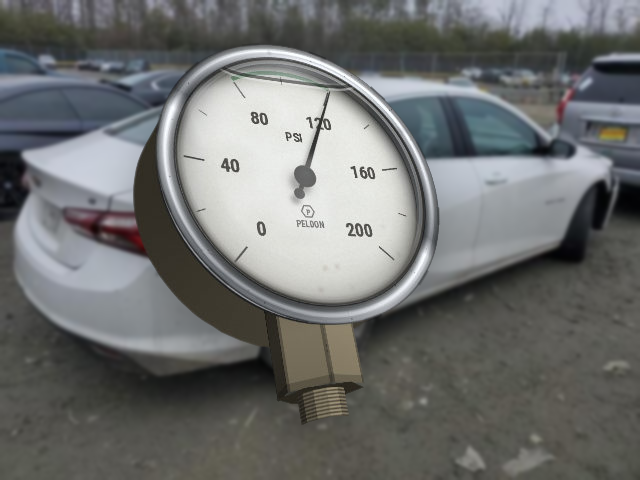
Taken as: 120,psi
